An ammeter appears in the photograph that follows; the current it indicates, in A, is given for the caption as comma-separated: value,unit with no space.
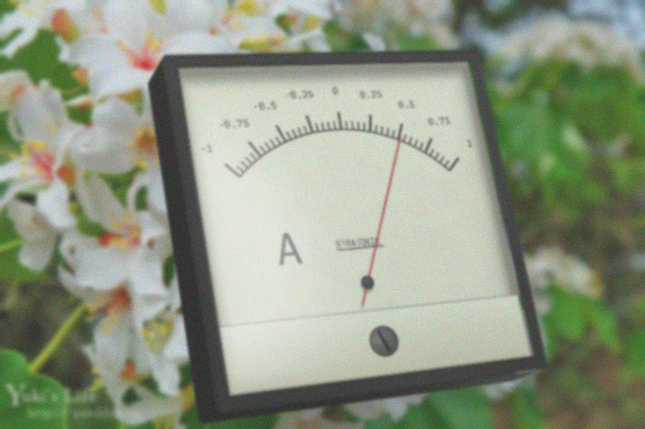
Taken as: 0.5,A
